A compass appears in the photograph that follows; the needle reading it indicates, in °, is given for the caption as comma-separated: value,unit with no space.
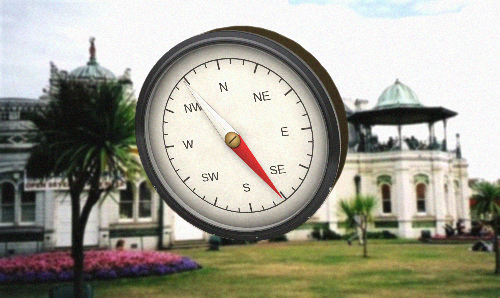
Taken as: 150,°
